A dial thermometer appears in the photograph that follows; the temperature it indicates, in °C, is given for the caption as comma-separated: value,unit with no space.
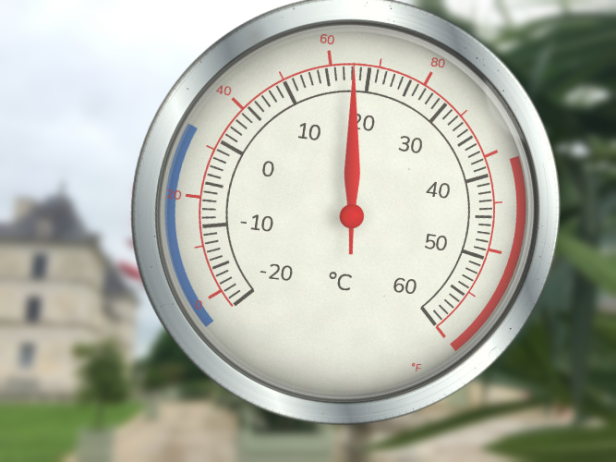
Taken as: 18,°C
